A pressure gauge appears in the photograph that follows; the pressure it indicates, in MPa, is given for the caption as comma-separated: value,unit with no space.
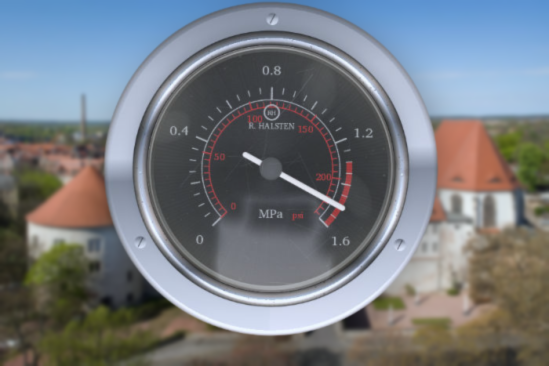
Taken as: 1.5,MPa
